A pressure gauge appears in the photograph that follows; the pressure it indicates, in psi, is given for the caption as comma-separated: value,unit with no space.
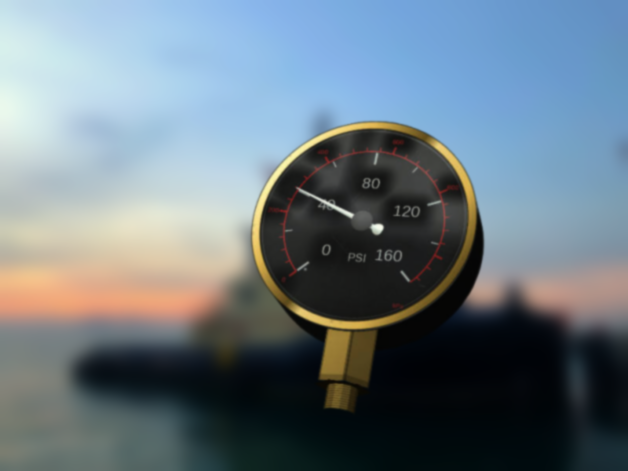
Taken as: 40,psi
